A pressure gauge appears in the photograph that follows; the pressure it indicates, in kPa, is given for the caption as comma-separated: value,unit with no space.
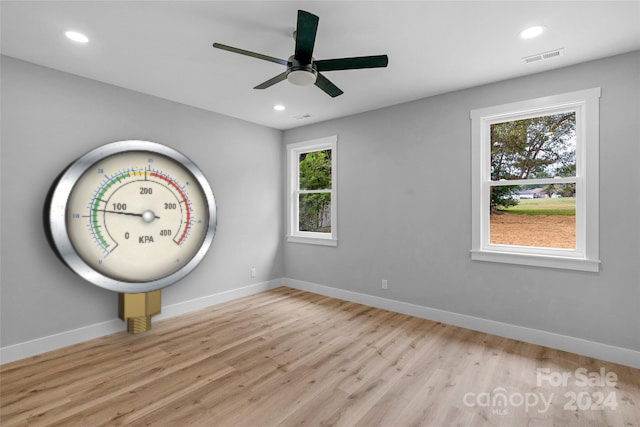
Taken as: 80,kPa
